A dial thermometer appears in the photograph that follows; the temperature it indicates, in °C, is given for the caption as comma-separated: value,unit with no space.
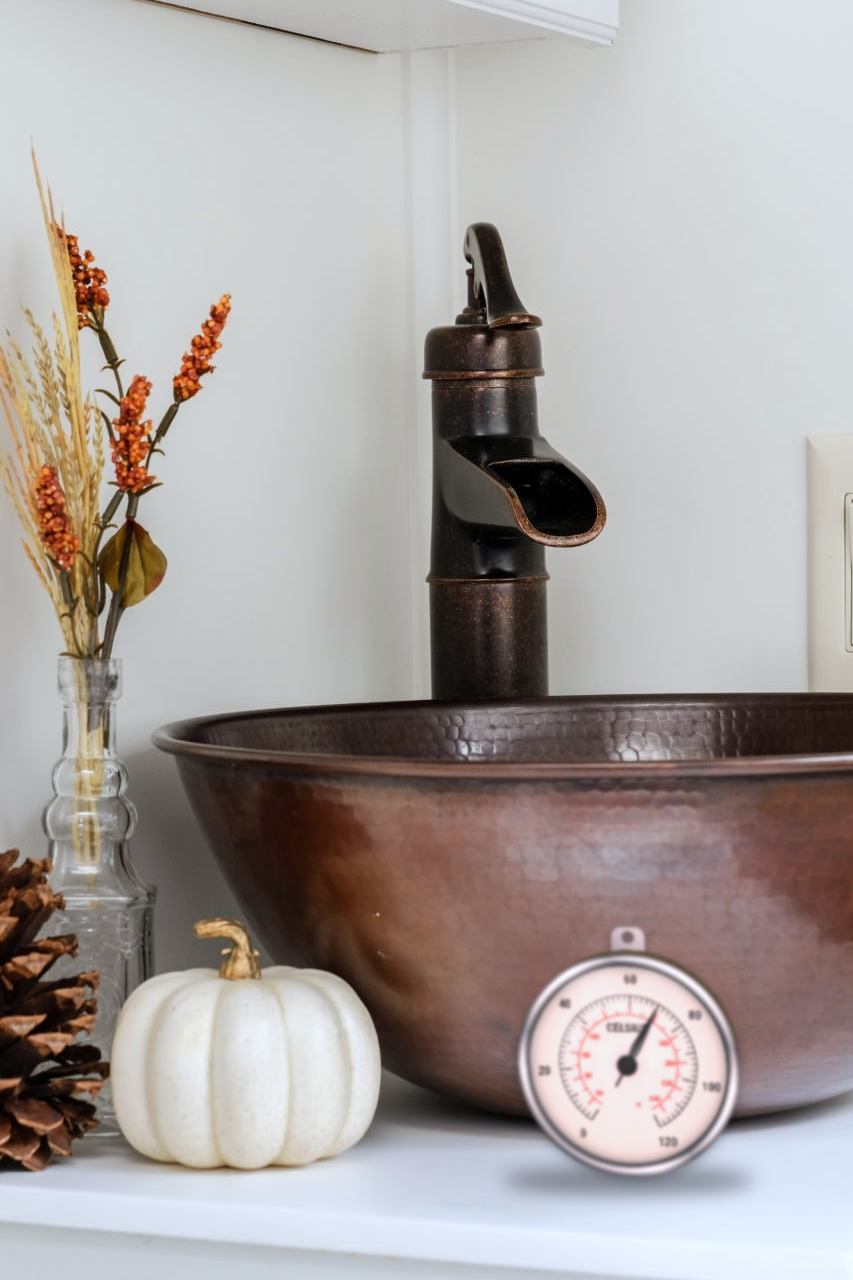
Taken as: 70,°C
